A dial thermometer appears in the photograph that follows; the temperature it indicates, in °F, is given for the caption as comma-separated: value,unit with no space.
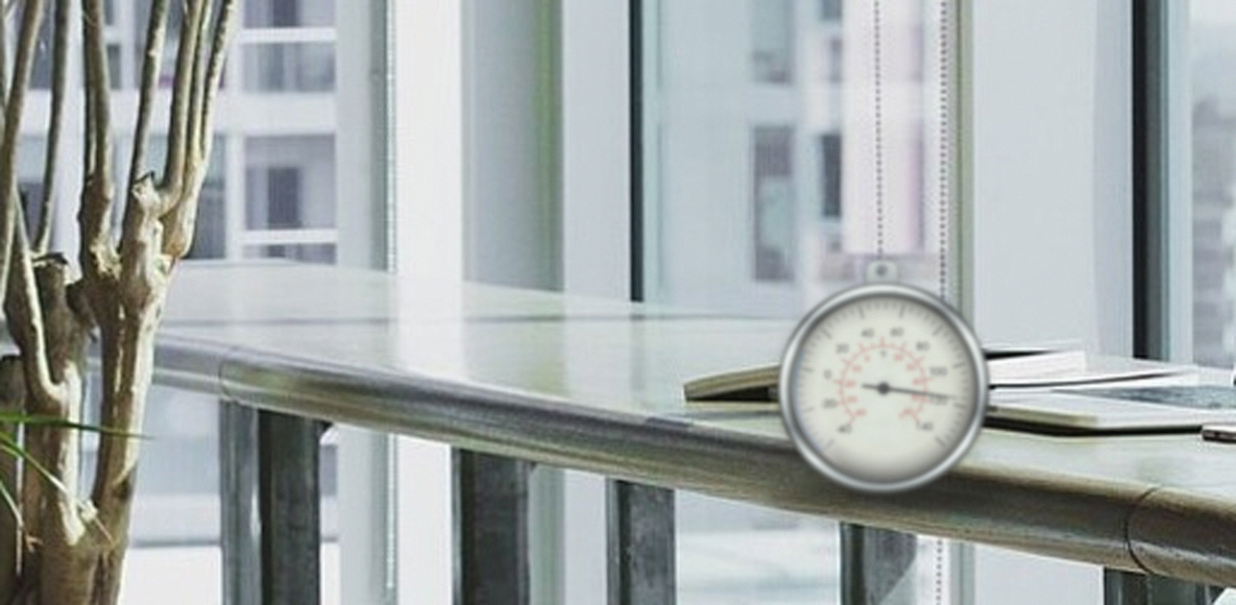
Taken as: 116,°F
